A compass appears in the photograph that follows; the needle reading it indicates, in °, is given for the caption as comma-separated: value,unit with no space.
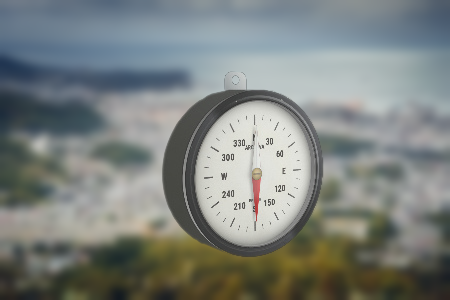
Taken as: 180,°
